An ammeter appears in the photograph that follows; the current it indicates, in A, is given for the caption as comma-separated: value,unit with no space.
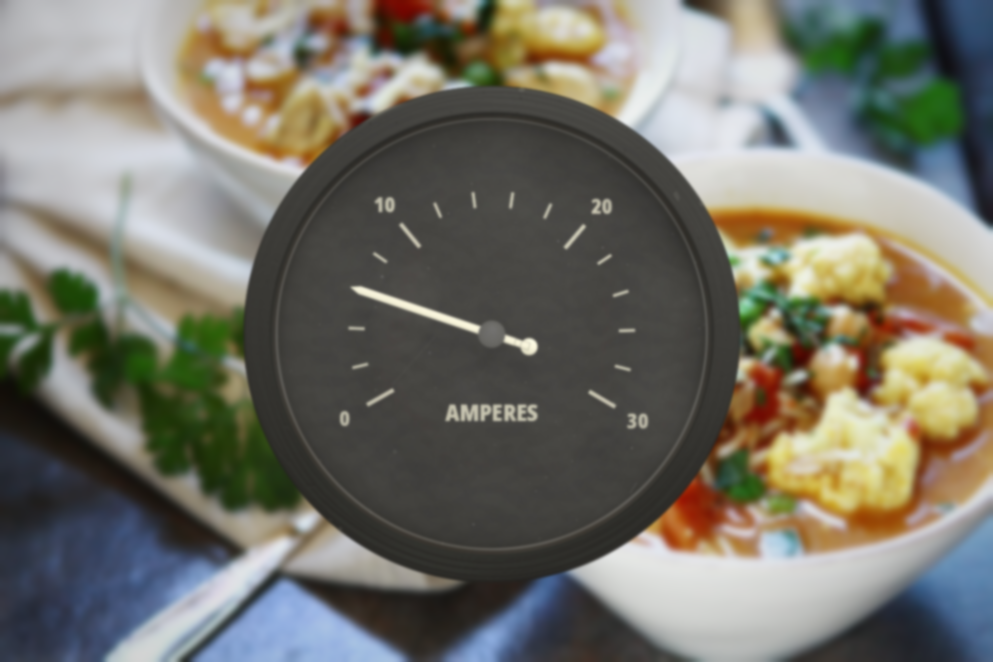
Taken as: 6,A
